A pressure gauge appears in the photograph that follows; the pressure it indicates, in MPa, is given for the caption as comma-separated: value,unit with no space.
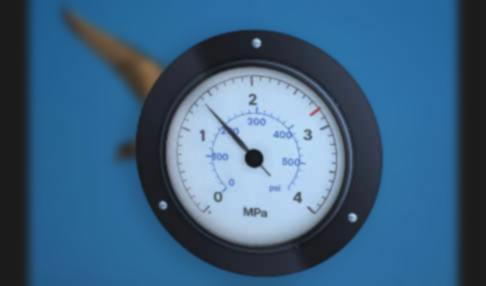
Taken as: 1.4,MPa
